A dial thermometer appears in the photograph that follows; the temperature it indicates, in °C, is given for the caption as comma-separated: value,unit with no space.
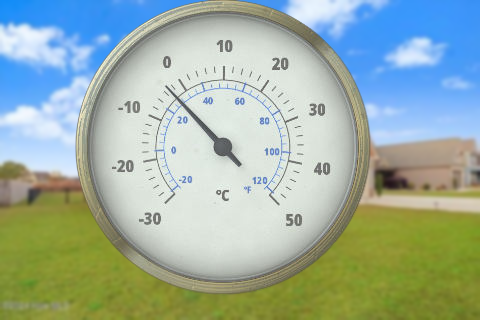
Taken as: -3,°C
